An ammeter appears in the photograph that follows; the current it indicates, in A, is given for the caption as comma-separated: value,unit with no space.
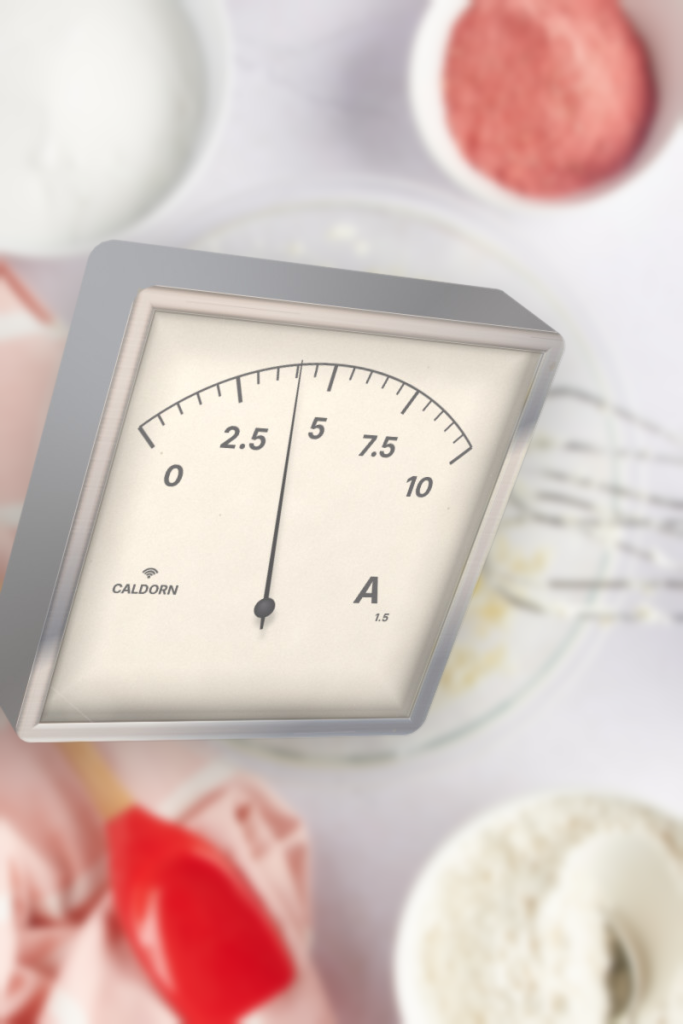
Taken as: 4,A
